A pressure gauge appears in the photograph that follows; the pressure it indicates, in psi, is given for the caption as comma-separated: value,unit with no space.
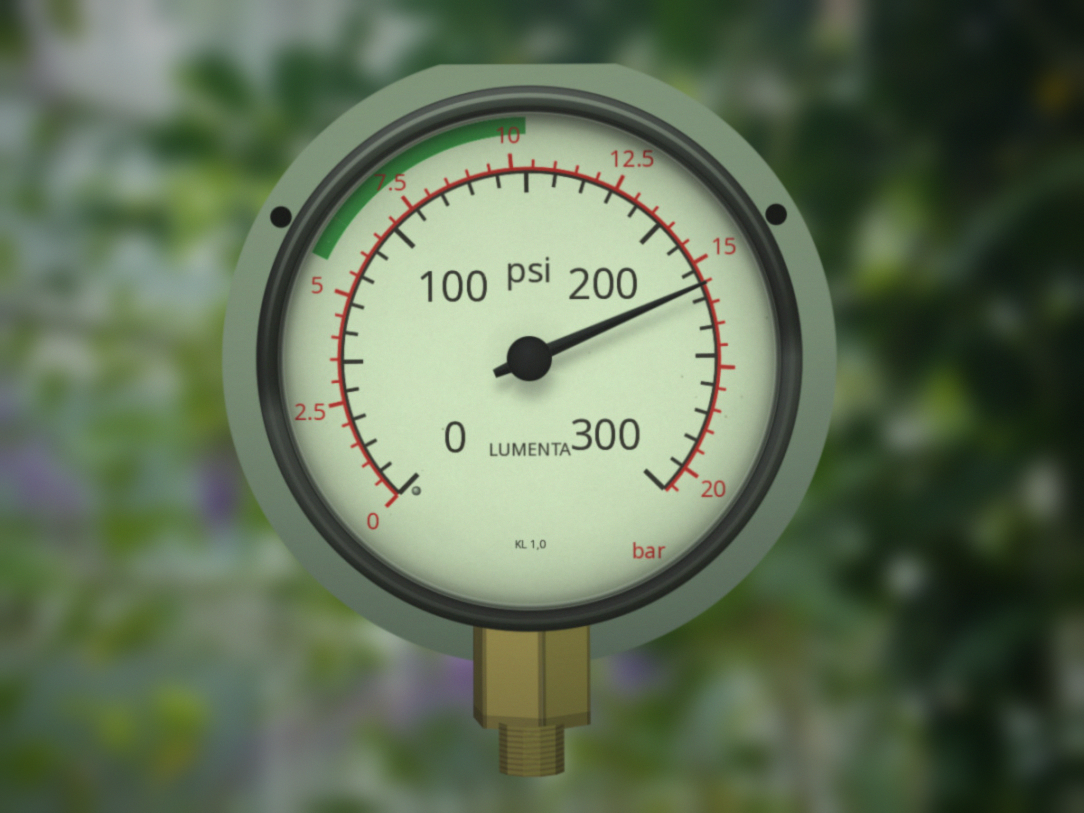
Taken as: 225,psi
